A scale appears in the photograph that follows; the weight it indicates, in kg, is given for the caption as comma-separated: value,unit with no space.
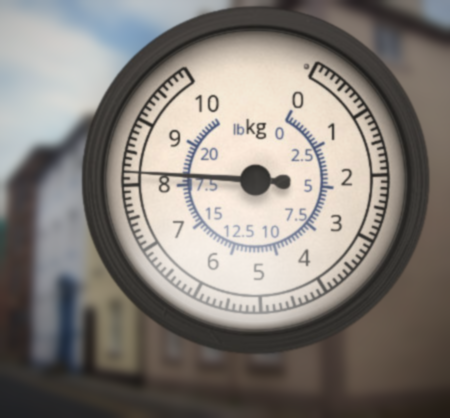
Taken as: 8.2,kg
